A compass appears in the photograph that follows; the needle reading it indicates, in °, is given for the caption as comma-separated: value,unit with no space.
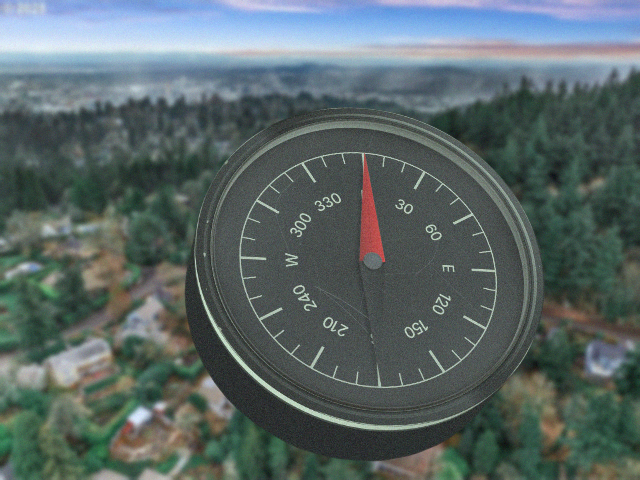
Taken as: 0,°
